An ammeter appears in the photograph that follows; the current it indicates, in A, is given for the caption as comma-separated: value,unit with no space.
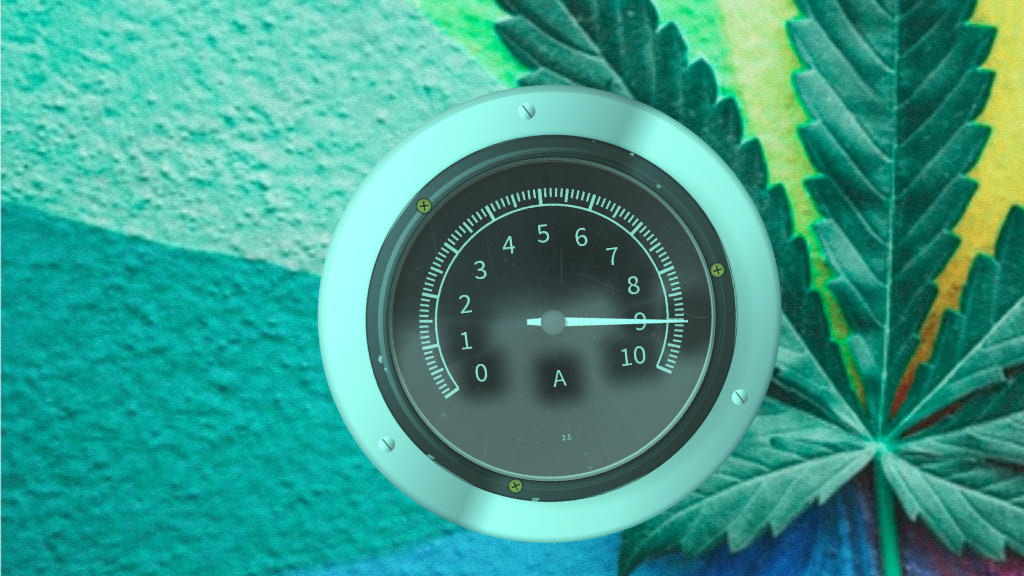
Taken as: 9,A
